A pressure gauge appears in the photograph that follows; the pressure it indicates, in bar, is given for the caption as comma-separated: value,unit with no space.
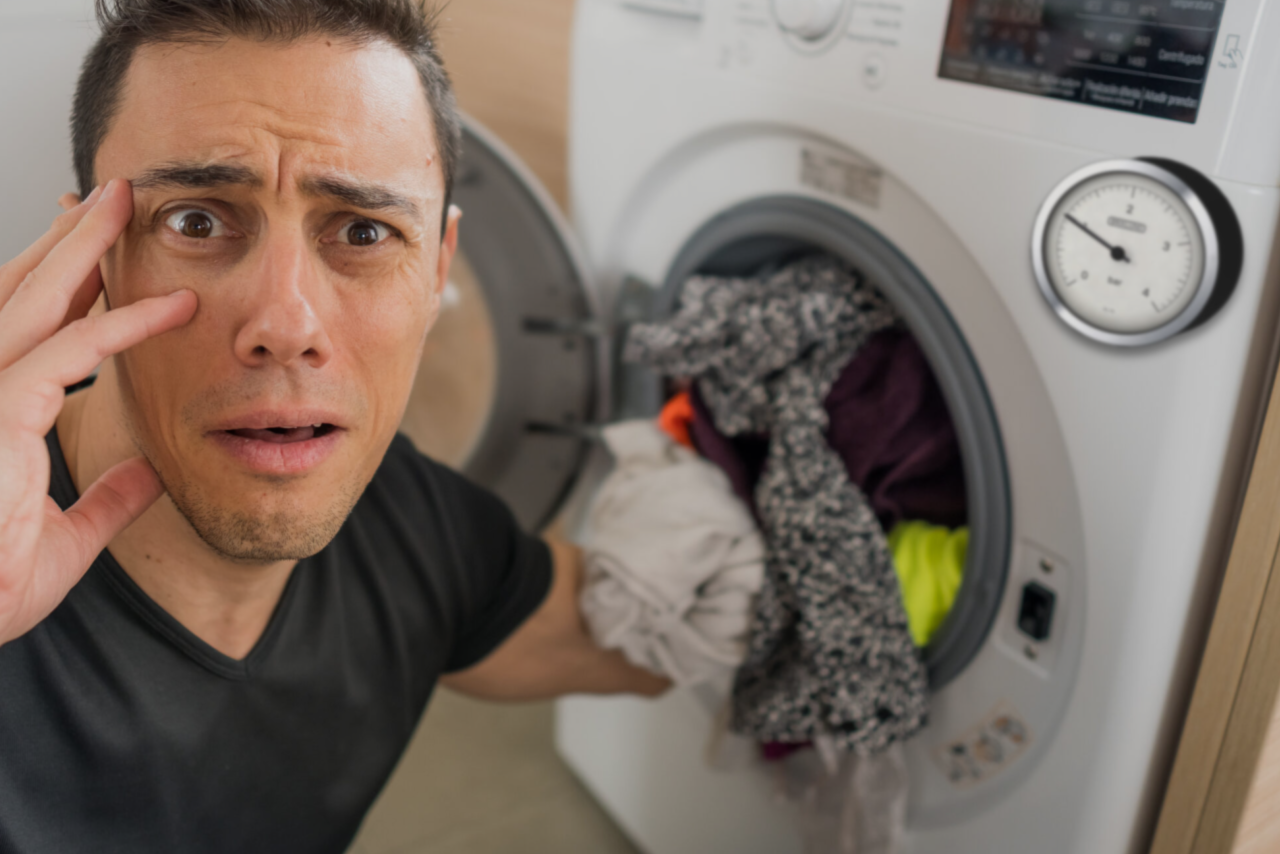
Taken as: 1,bar
